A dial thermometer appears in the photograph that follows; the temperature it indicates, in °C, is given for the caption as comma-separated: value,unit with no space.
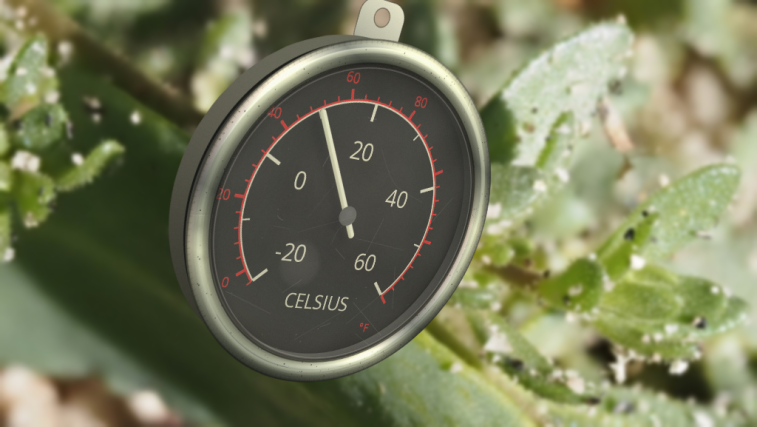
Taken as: 10,°C
